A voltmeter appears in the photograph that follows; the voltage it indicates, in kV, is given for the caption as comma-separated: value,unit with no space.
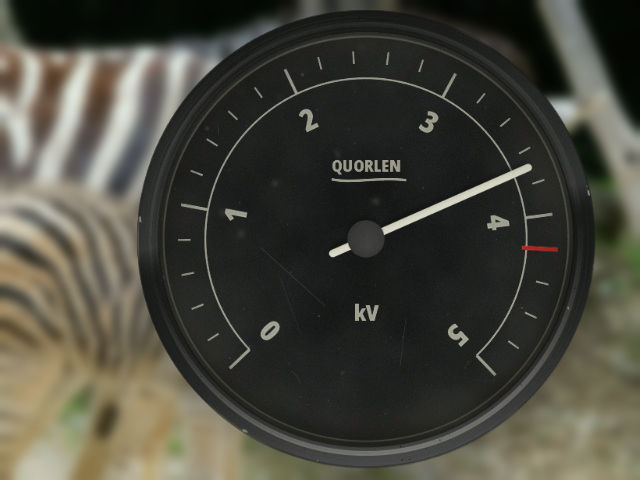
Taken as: 3.7,kV
